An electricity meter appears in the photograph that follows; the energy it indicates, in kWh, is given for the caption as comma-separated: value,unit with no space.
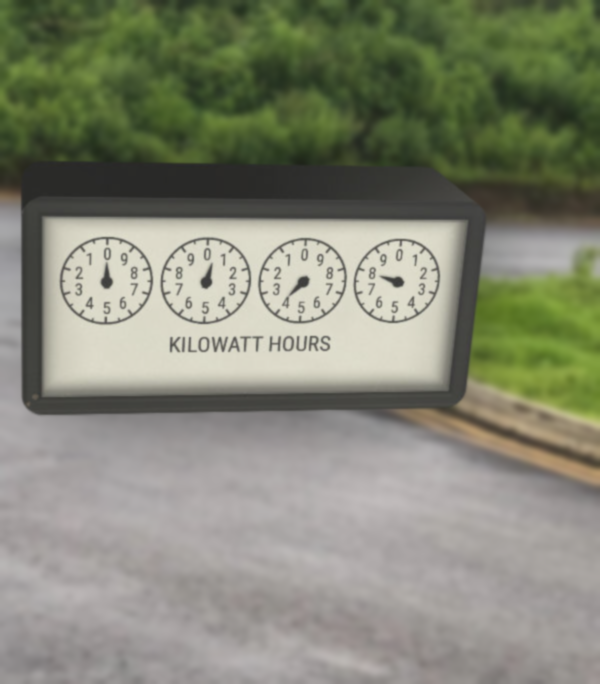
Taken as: 38,kWh
